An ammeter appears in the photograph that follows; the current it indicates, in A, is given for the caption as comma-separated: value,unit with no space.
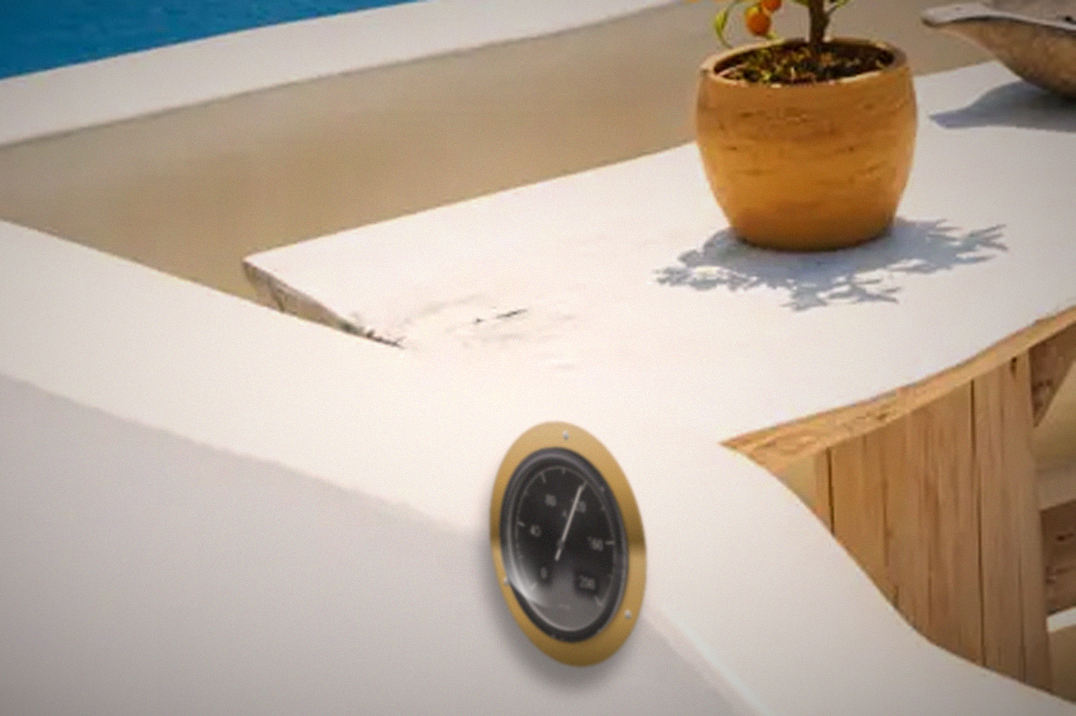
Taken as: 120,A
